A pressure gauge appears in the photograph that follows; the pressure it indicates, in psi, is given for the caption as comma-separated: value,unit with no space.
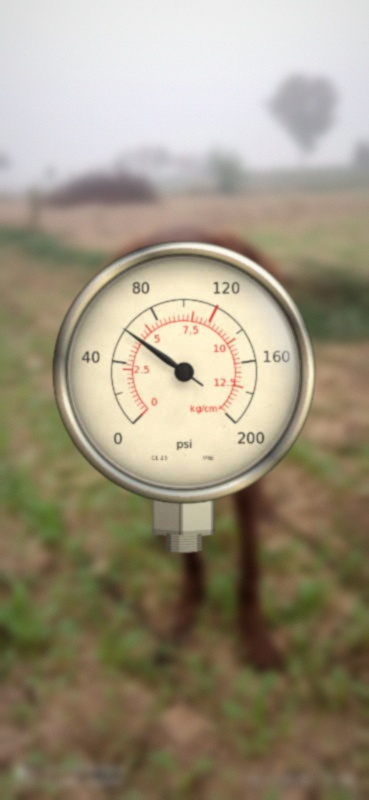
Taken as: 60,psi
